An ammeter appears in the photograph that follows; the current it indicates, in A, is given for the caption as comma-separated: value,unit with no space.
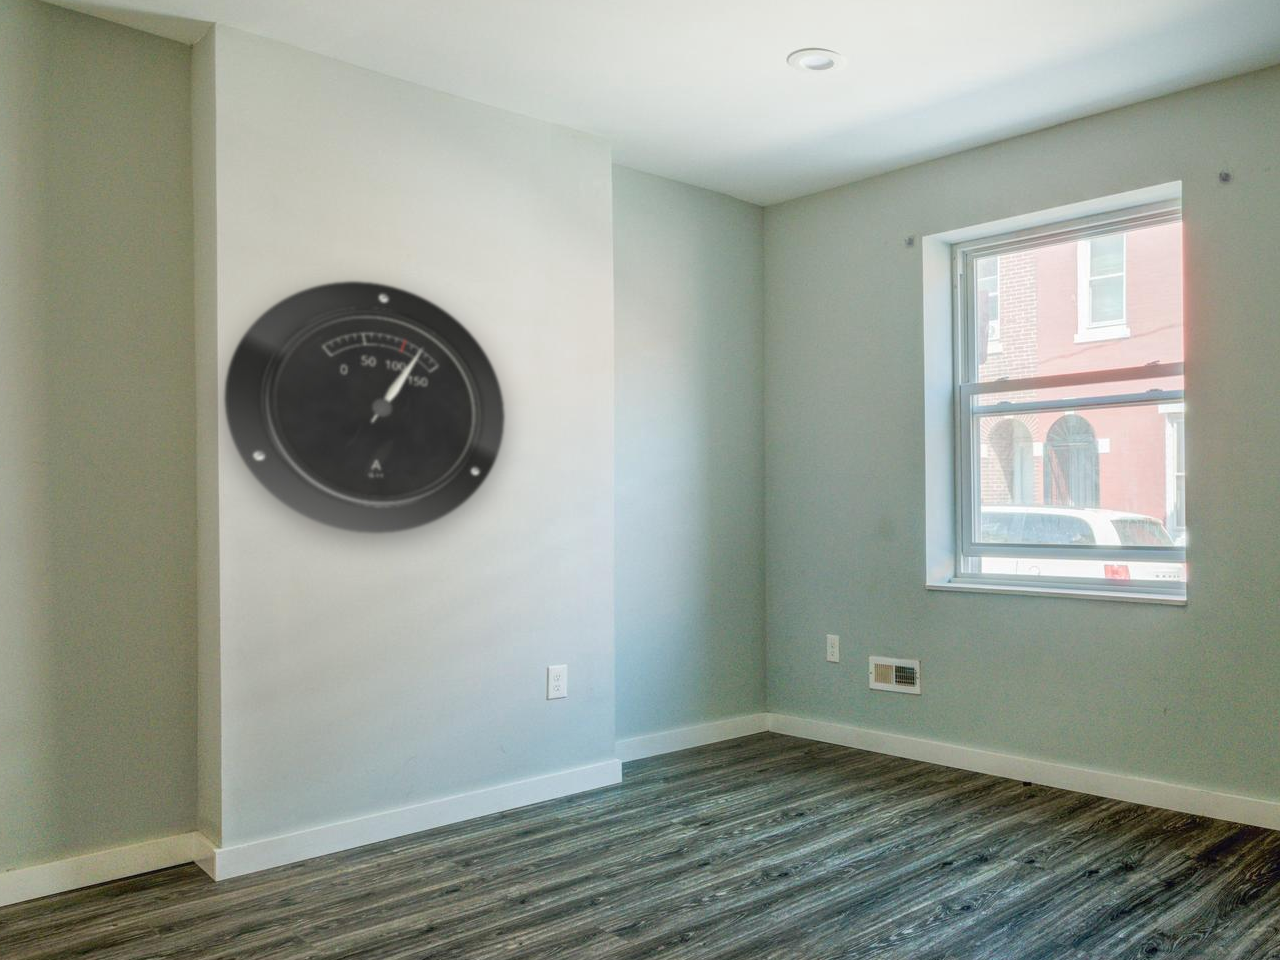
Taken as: 120,A
